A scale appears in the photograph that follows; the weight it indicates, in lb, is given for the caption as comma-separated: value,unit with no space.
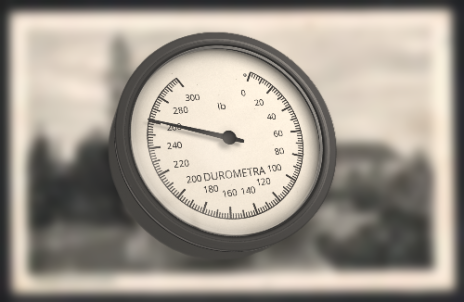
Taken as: 260,lb
